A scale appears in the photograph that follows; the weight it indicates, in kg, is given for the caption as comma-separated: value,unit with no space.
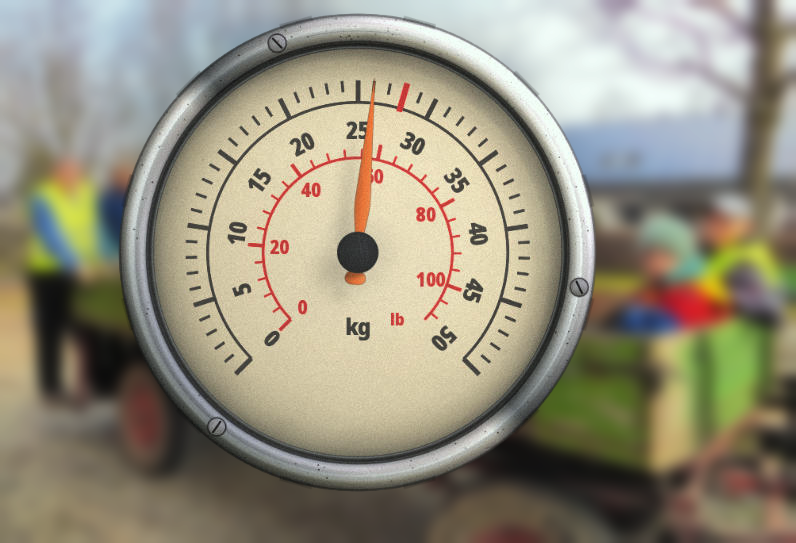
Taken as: 26,kg
